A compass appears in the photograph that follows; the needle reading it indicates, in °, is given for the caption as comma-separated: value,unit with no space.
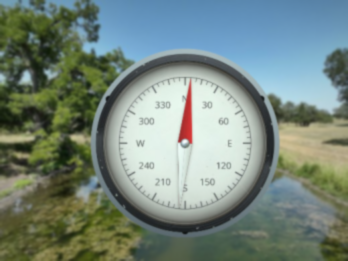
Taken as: 5,°
